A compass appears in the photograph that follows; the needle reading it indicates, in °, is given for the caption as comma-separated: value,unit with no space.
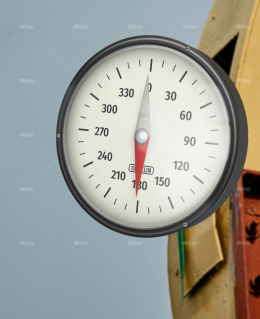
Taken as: 180,°
